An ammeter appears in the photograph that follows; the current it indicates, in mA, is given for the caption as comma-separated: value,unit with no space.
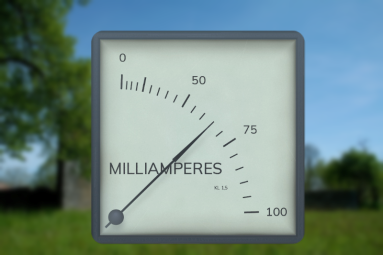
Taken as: 65,mA
